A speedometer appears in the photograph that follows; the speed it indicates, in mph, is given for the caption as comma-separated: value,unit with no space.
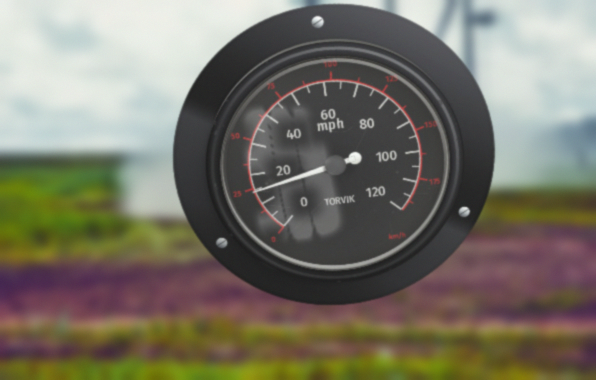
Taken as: 15,mph
